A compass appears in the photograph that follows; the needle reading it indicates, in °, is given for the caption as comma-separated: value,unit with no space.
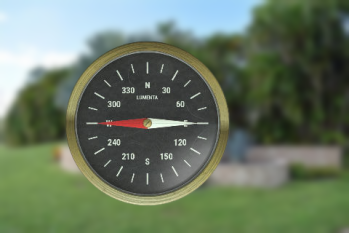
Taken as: 270,°
